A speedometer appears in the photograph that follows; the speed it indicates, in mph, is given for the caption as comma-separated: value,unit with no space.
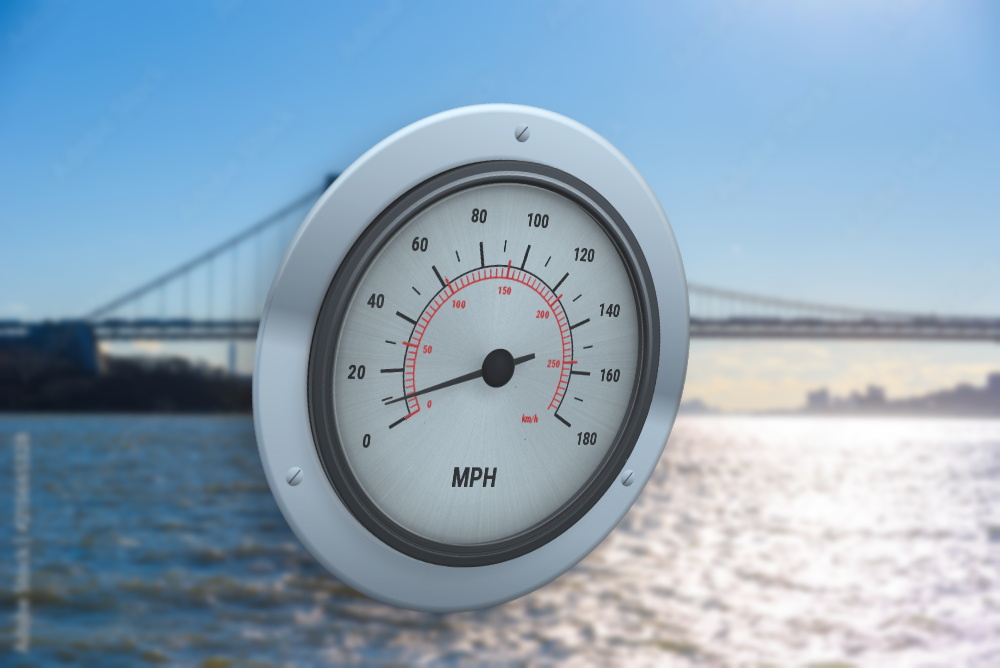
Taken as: 10,mph
